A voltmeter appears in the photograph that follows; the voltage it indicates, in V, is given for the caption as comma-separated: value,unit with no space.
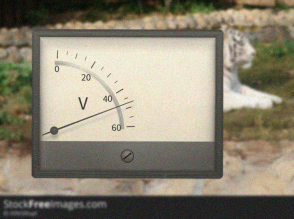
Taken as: 47.5,V
